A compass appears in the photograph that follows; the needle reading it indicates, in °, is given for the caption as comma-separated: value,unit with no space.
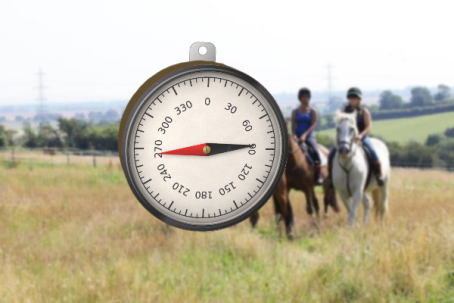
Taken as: 265,°
